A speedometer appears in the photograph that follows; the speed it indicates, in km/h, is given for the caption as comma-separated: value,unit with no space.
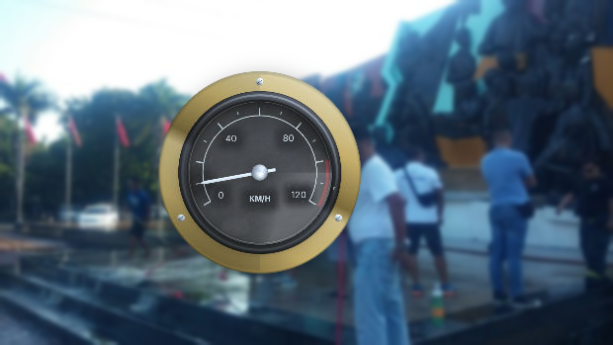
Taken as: 10,km/h
